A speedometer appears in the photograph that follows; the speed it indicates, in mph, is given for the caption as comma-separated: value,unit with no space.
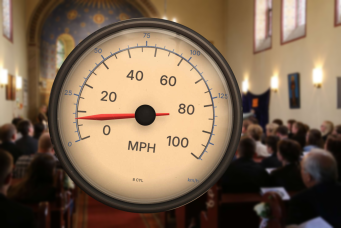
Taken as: 7.5,mph
